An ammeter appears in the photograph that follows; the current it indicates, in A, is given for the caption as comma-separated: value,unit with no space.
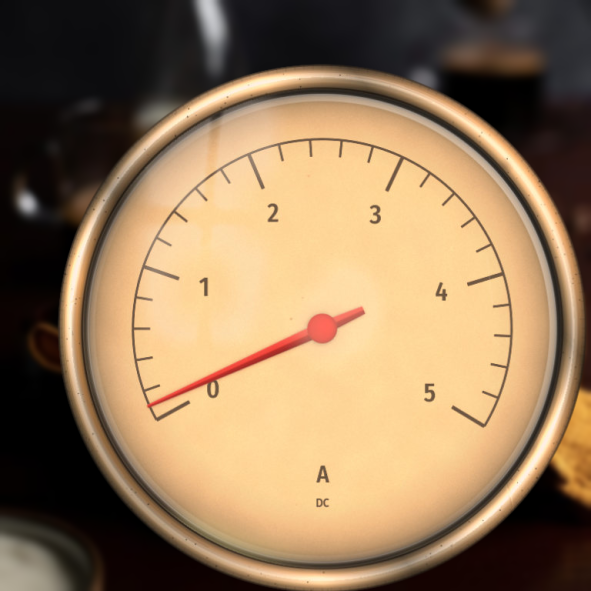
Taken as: 0.1,A
